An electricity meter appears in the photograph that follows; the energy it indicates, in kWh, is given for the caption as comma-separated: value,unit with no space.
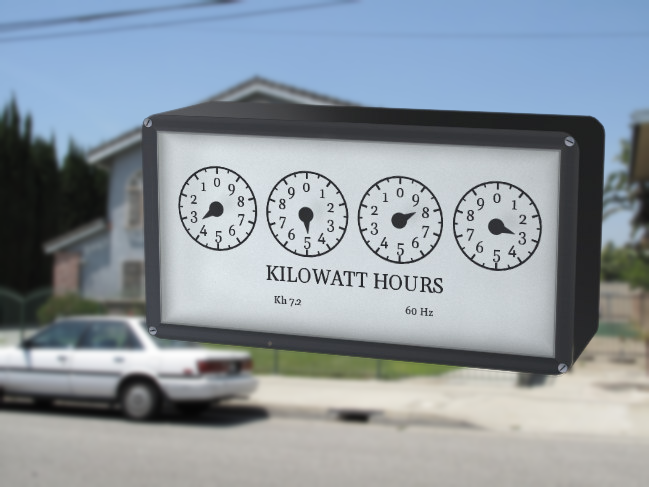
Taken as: 3483,kWh
